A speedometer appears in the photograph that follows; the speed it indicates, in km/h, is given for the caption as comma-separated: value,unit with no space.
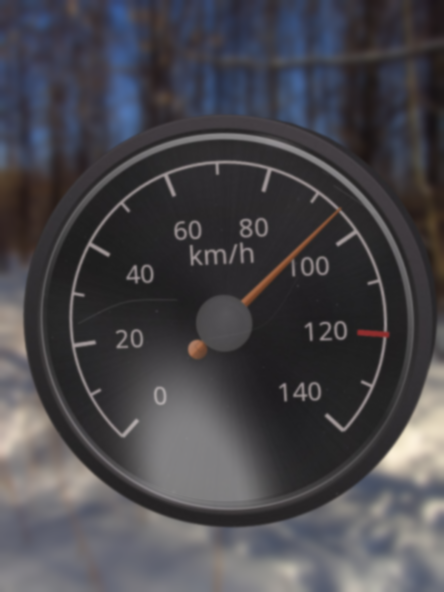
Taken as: 95,km/h
